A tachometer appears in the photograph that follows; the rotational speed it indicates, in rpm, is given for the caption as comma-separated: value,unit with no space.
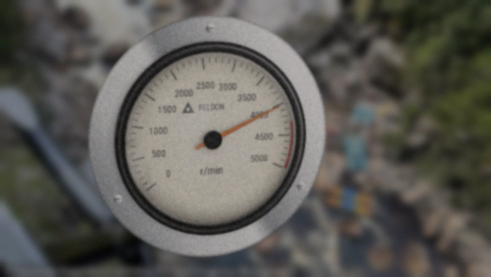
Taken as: 4000,rpm
